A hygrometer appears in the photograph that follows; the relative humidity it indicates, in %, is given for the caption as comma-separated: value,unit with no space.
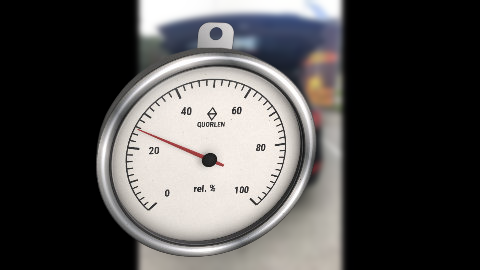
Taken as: 26,%
